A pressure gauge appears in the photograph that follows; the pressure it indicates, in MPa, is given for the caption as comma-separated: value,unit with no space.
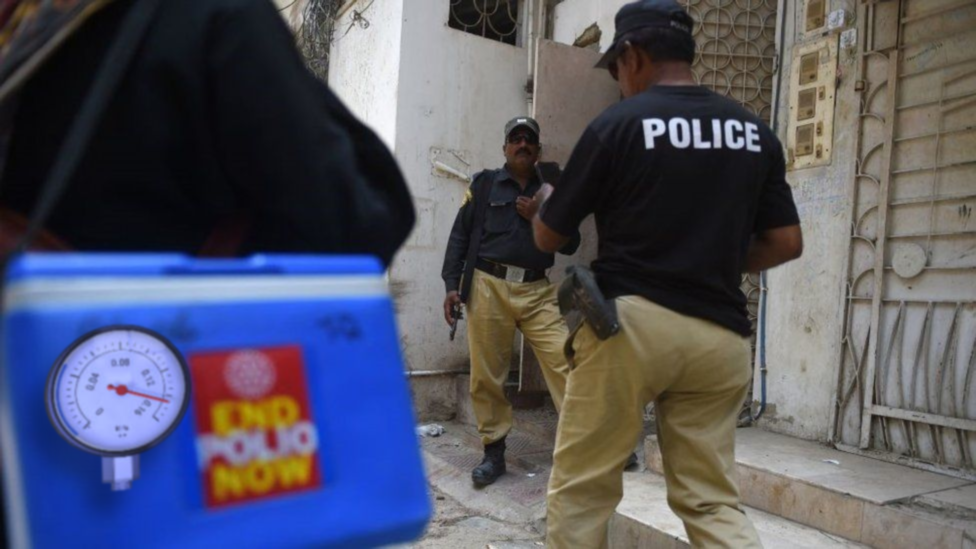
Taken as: 0.145,MPa
